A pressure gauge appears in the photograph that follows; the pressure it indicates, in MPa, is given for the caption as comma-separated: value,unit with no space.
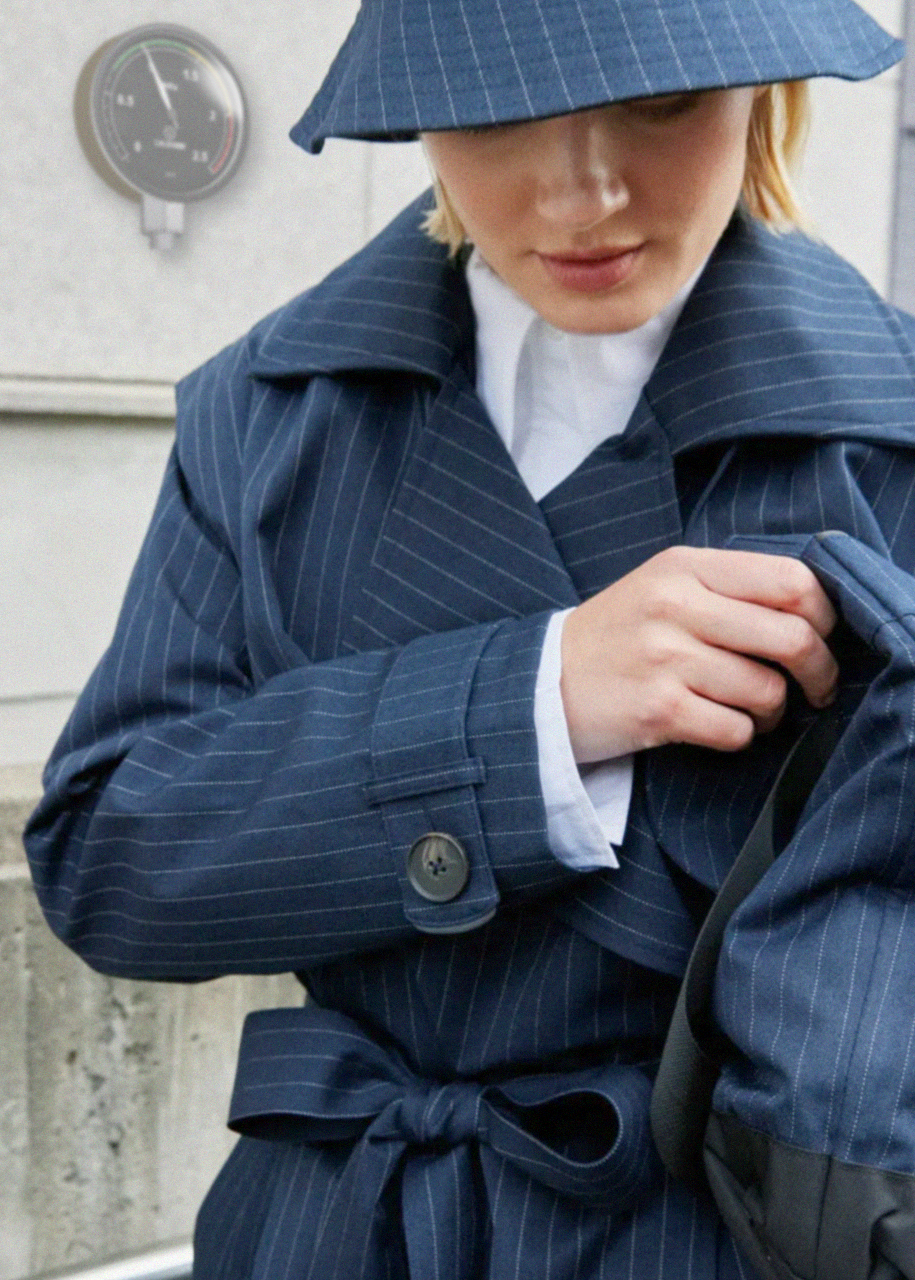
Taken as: 1,MPa
